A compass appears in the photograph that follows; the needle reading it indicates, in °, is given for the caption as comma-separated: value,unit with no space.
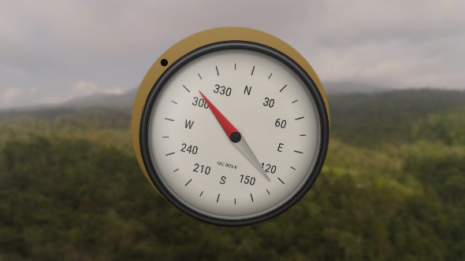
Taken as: 307.5,°
